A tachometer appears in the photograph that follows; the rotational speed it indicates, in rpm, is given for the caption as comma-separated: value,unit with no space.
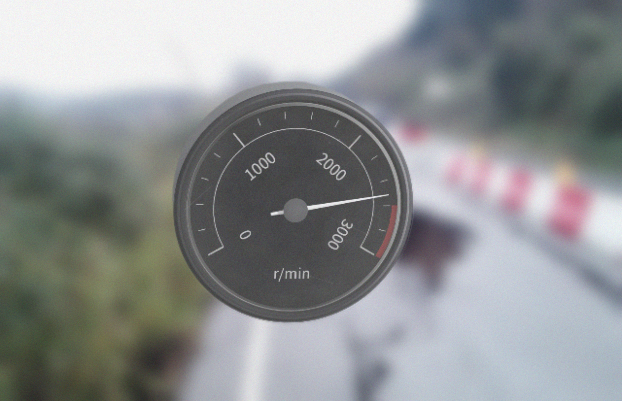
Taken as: 2500,rpm
